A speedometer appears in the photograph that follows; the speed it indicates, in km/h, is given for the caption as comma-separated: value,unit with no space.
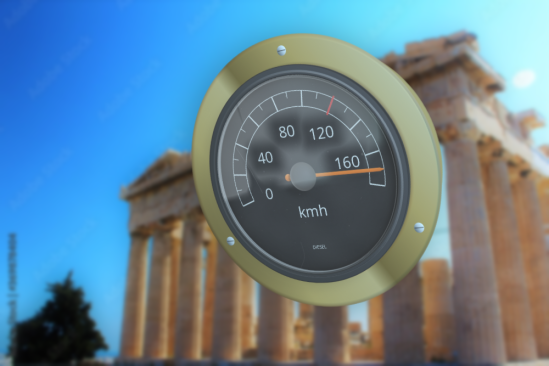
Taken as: 170,km/h
